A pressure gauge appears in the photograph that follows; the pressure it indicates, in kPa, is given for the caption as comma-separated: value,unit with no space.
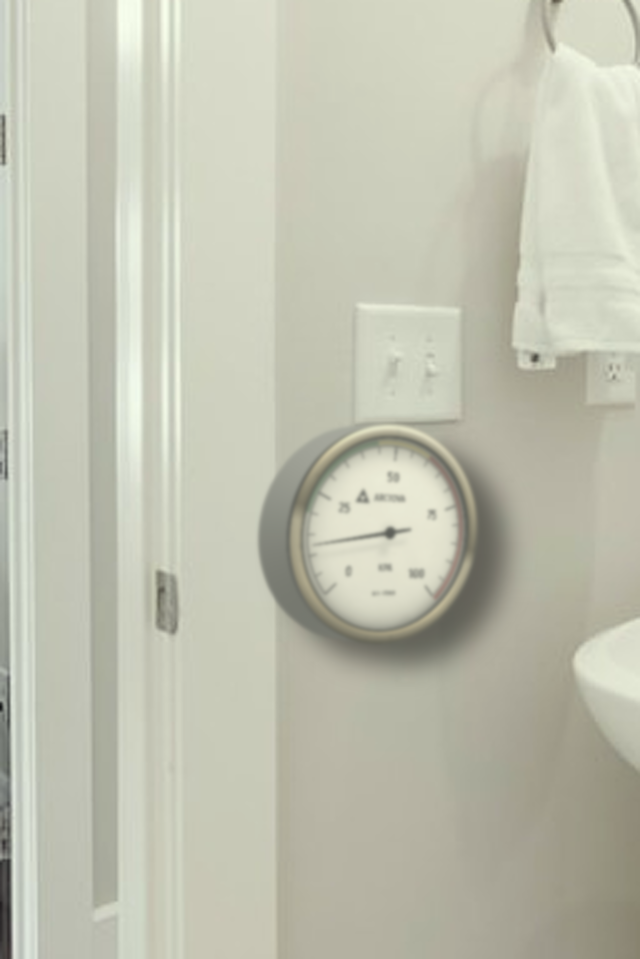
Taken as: 12.5,kPa
